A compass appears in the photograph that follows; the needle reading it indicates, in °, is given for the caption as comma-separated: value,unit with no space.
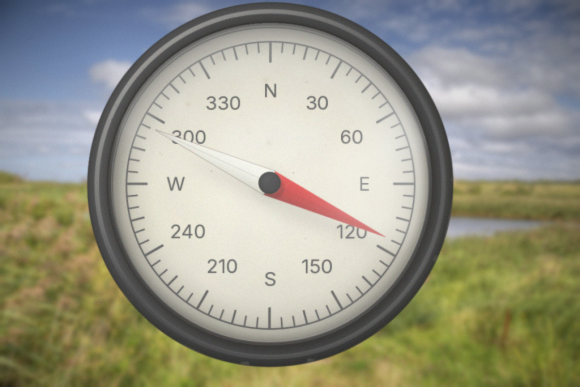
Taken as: 115,°
